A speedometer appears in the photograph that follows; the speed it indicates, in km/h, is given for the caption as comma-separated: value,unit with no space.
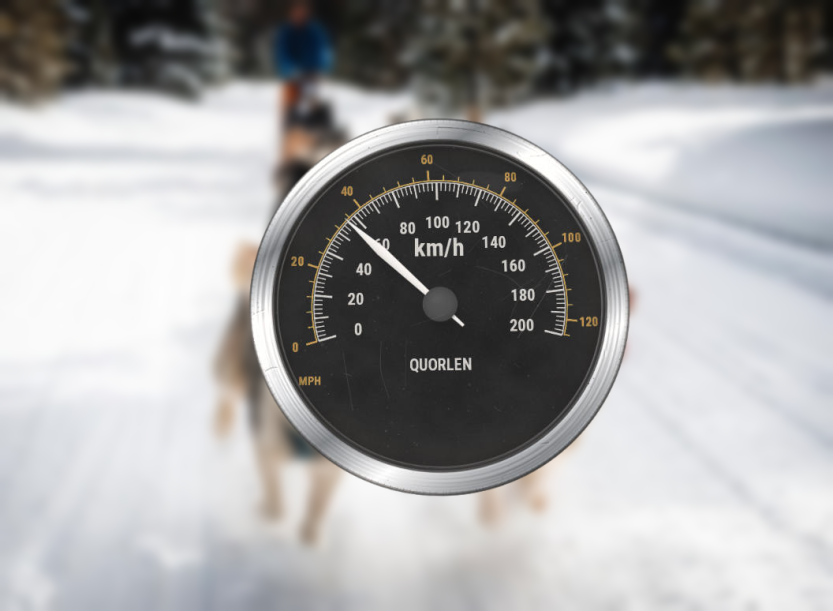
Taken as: 56,km/h
